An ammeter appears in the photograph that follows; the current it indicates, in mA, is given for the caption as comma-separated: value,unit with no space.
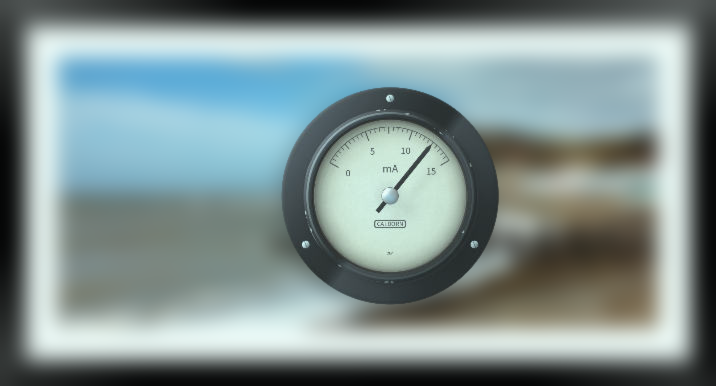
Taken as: 12.5,mA
